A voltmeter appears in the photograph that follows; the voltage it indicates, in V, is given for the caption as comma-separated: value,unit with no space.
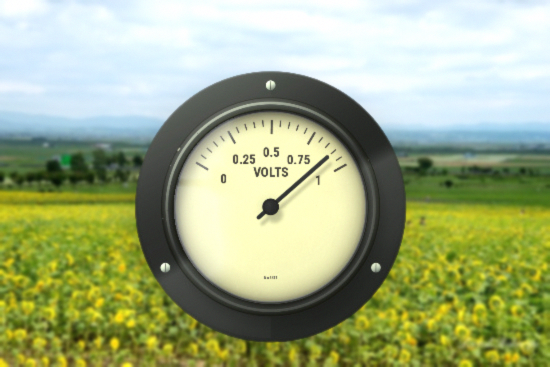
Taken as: 0.9,V
